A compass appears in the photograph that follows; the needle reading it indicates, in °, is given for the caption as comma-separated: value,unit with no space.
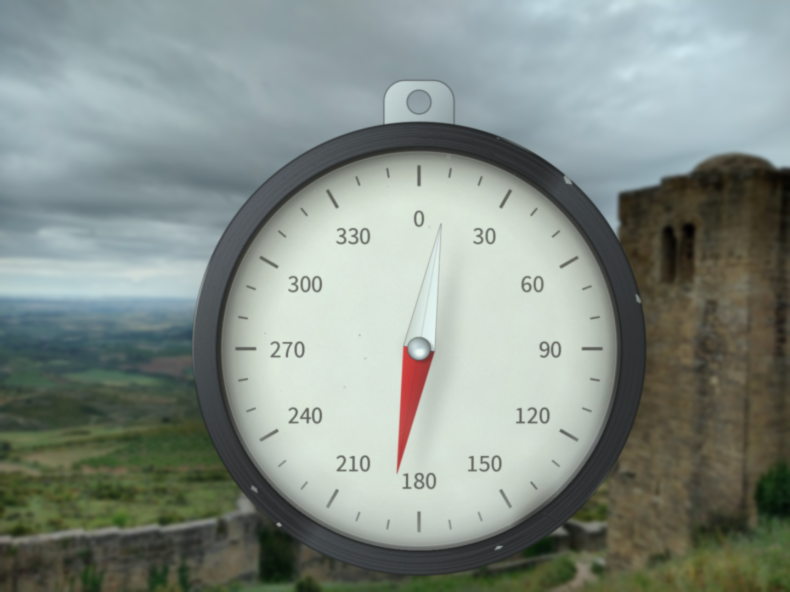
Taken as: 190,°
